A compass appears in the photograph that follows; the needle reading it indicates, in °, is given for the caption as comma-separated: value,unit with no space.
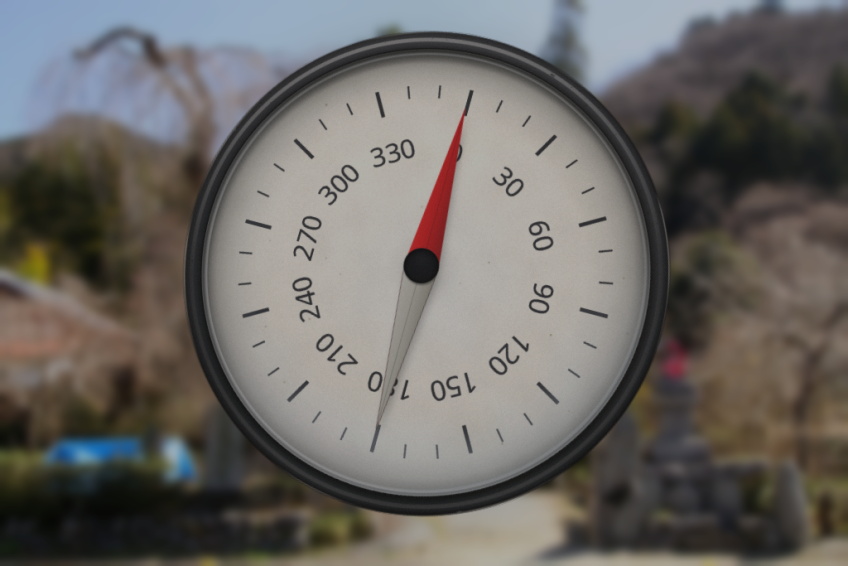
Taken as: 0,°
